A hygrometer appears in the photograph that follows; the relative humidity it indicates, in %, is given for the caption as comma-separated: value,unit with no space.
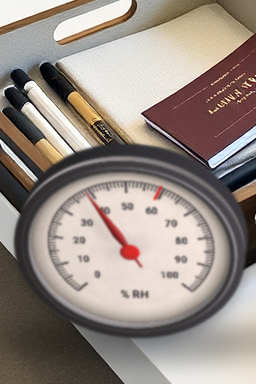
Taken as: 40,%
